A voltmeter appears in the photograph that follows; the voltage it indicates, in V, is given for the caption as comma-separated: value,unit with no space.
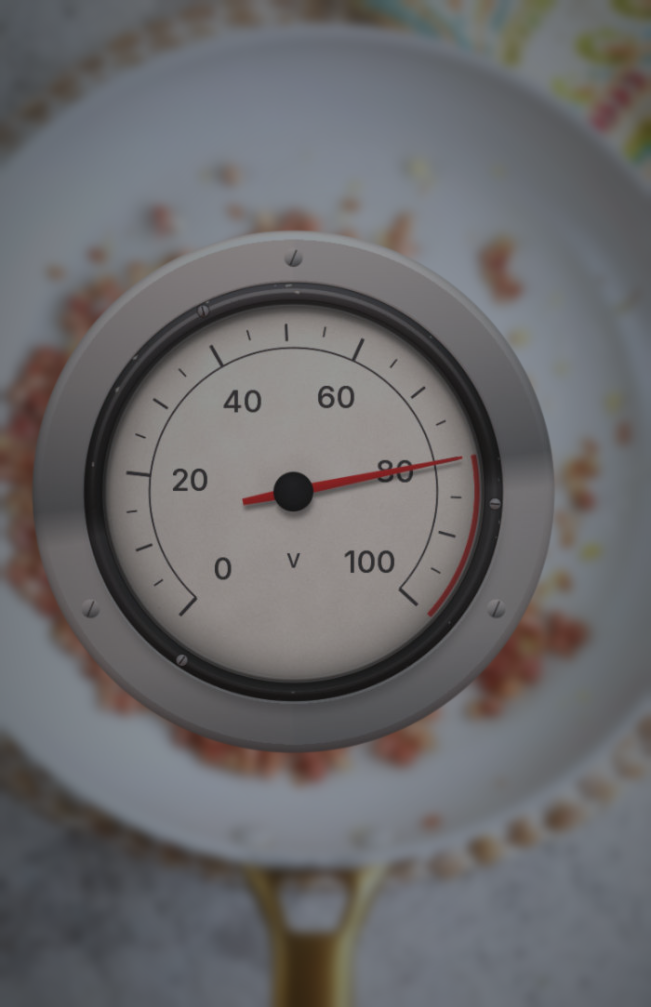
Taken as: 80,V
